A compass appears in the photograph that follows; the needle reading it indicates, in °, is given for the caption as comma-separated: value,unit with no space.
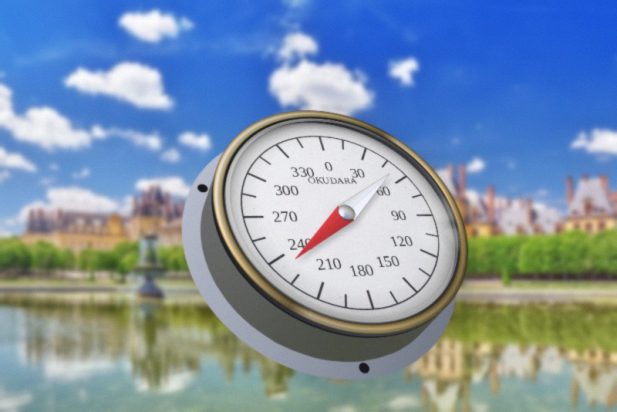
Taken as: 232.5,°
